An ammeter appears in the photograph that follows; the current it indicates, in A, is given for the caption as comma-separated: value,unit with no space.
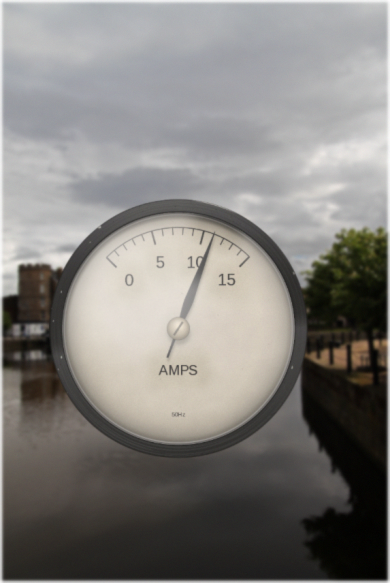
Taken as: 11,A
